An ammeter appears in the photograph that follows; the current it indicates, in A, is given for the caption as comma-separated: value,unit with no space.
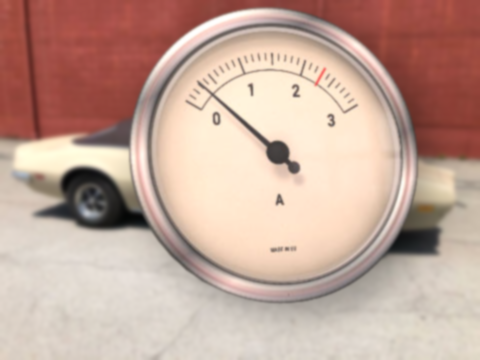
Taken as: 0.3,A
